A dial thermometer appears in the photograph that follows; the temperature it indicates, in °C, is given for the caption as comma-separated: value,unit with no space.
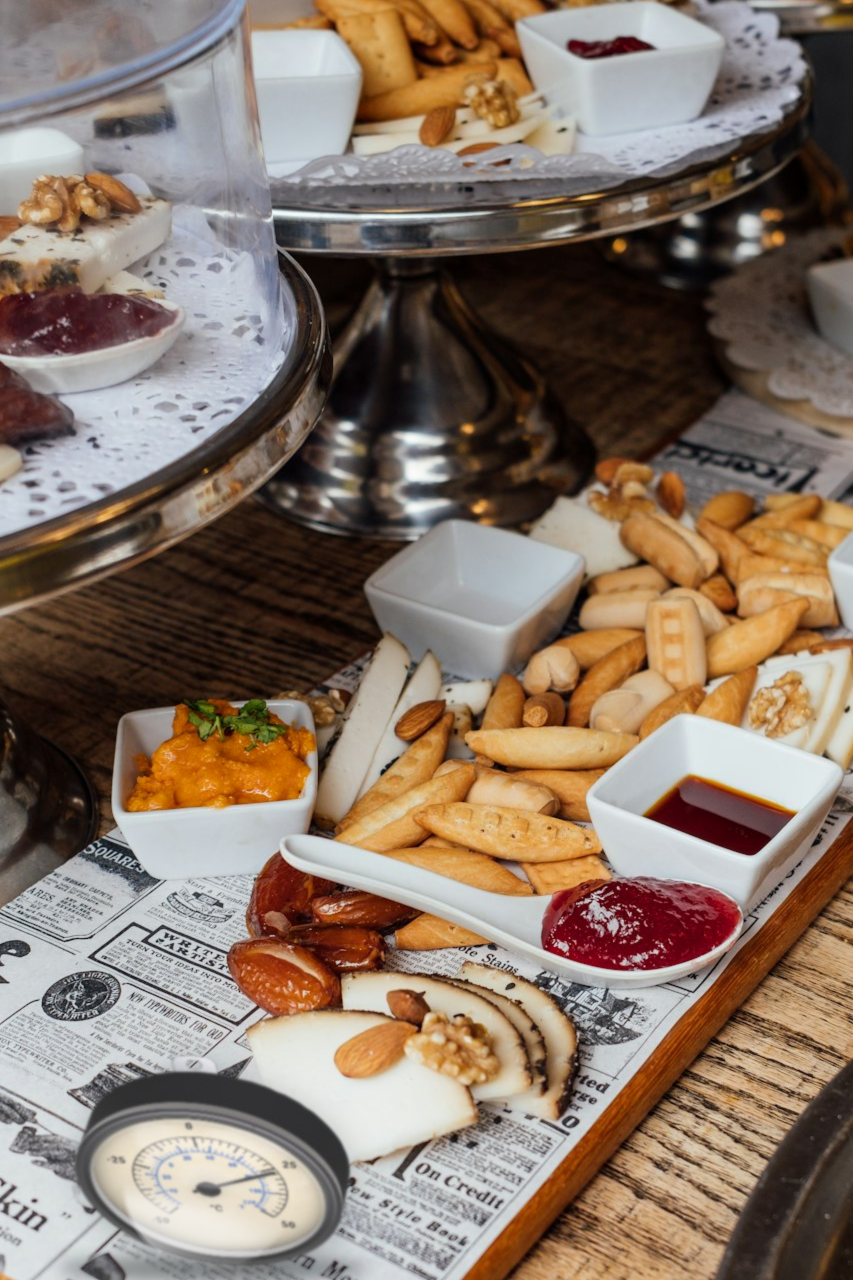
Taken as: 25,°C
